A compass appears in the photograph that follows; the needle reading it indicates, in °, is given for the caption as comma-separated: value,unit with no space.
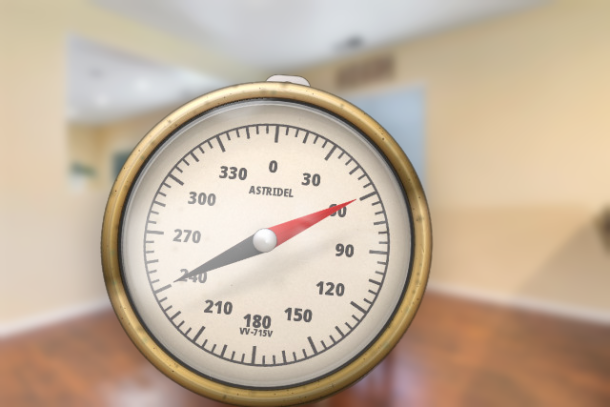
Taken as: 60,°
